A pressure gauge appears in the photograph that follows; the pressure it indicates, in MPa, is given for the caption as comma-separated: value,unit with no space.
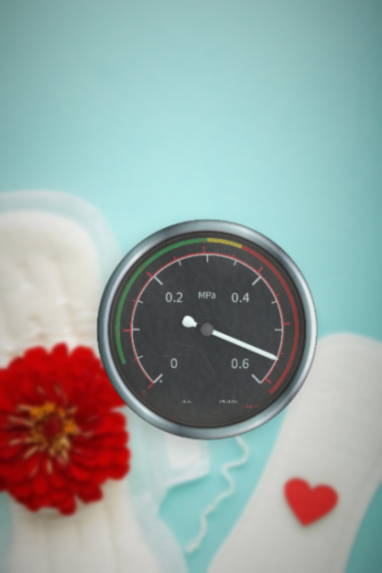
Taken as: 0.55,MPa
